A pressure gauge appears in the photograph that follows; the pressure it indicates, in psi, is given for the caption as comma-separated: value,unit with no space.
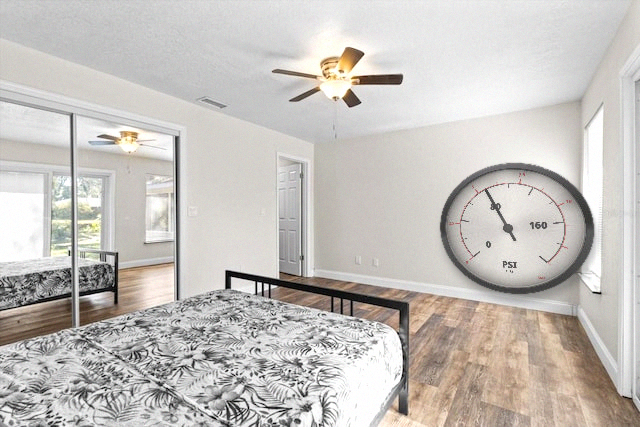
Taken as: 80,psi
